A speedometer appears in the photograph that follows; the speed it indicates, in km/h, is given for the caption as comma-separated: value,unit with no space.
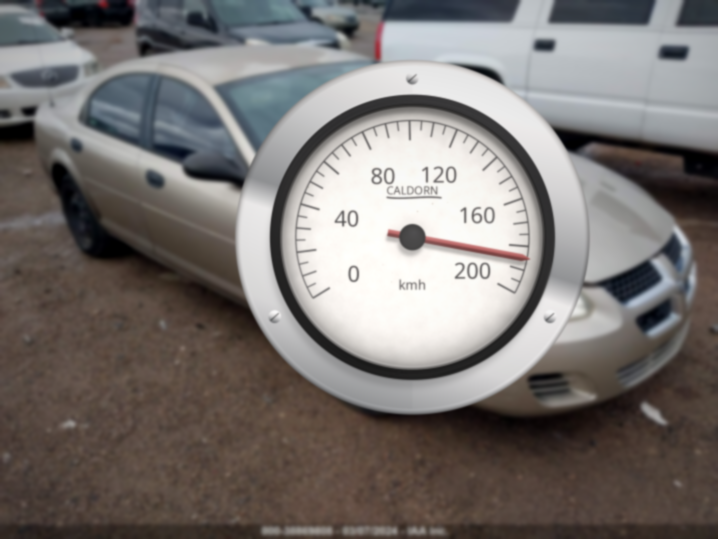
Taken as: 185,km/h
